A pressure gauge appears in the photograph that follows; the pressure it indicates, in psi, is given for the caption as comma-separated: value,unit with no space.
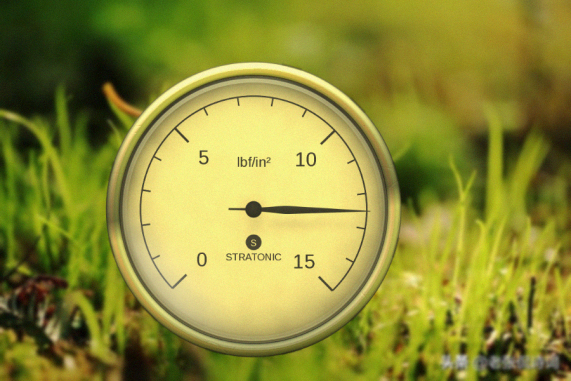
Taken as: 12.5,psi
